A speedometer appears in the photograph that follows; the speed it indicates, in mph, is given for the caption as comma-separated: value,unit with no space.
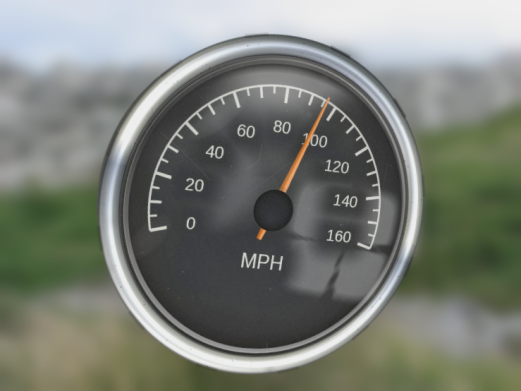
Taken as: 95,mph
